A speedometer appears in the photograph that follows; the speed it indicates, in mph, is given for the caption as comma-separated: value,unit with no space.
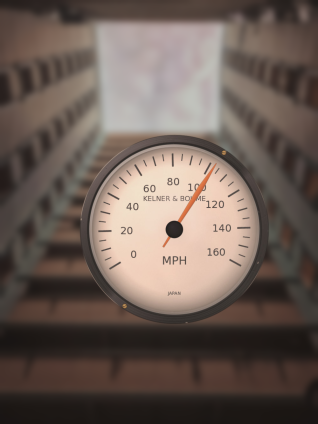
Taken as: 102.5,mph
